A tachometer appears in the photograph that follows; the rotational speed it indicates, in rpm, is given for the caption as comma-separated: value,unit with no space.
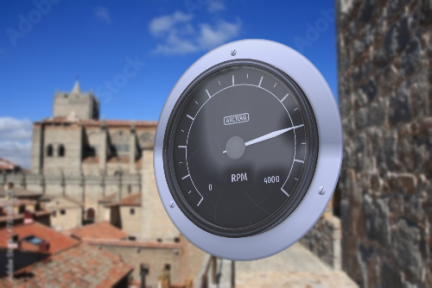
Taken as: 3200,rpm
